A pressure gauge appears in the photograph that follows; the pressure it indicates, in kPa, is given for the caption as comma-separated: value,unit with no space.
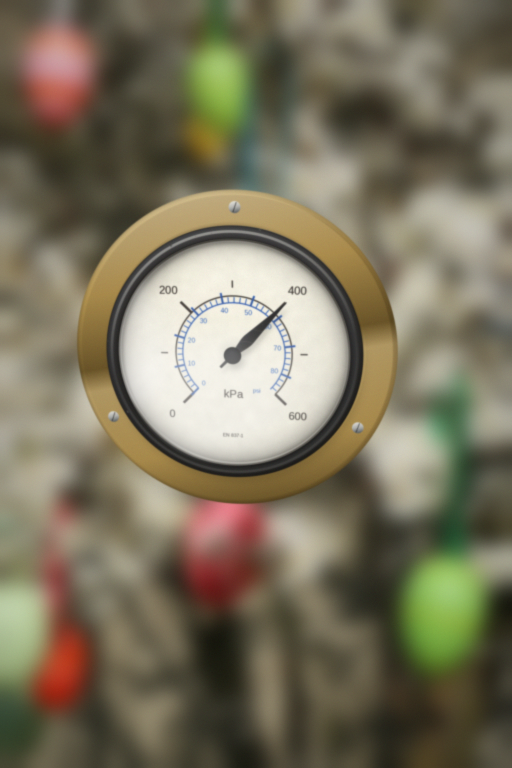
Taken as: 400,kPa
